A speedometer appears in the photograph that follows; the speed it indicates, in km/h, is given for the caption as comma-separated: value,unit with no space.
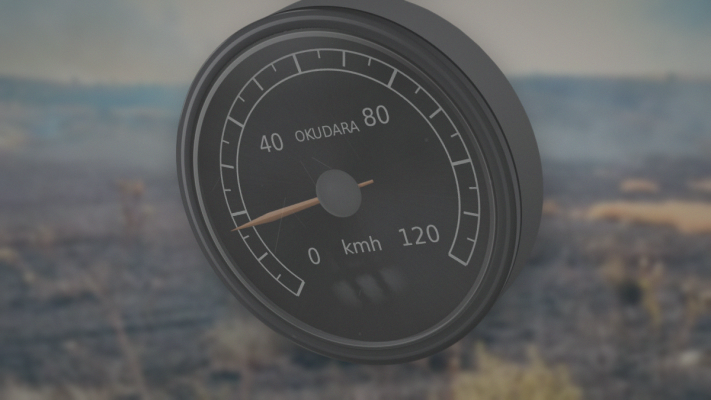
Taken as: 17.5,km/h
